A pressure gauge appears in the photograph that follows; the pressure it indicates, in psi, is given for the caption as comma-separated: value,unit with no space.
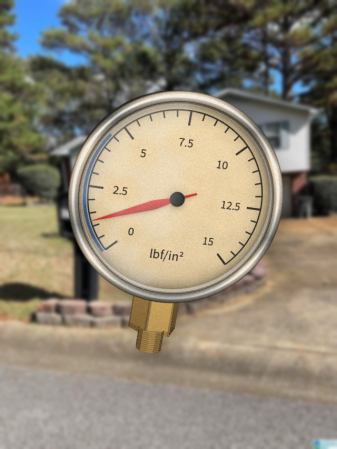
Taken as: 1.25,psi
